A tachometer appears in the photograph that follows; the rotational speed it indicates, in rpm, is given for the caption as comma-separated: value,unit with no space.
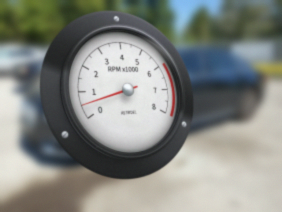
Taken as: 500,rpm
